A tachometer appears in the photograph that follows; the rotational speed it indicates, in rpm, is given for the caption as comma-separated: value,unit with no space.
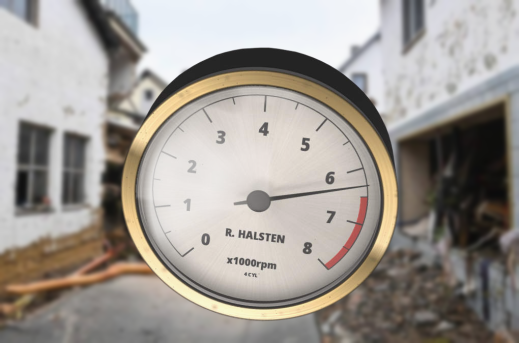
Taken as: 6250,rpm
